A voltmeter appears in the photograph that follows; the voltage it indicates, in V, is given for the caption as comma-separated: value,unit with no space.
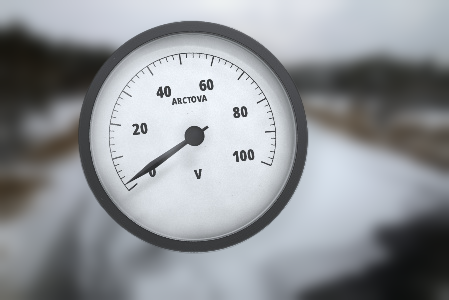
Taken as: 2,V
